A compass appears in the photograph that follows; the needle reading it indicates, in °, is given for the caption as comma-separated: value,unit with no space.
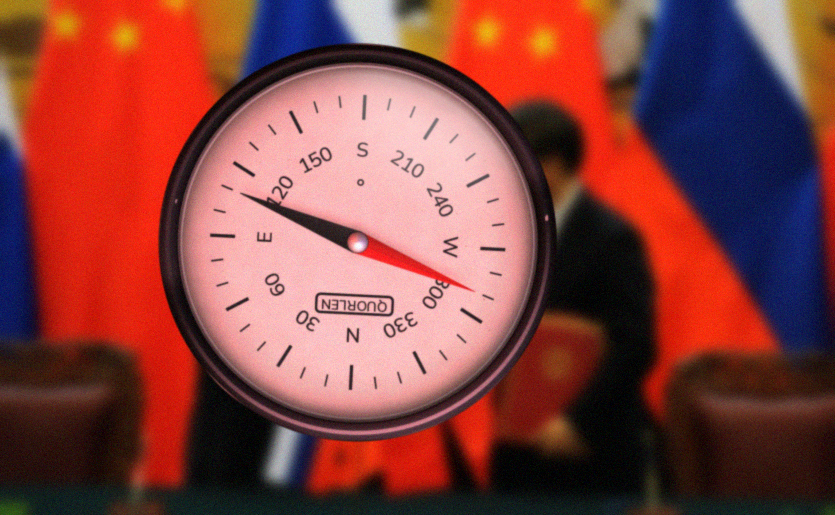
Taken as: 290,°
